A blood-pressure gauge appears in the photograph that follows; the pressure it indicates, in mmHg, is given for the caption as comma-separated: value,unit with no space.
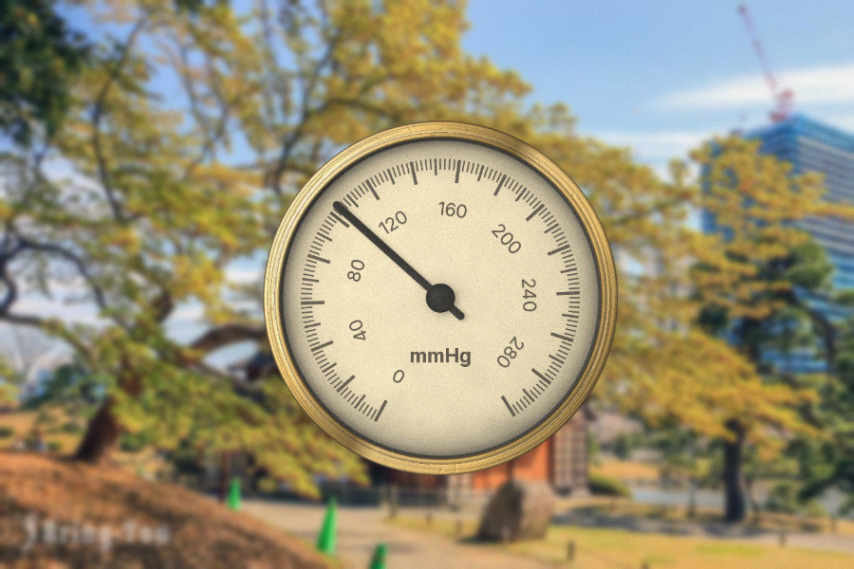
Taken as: 104,mmHg
